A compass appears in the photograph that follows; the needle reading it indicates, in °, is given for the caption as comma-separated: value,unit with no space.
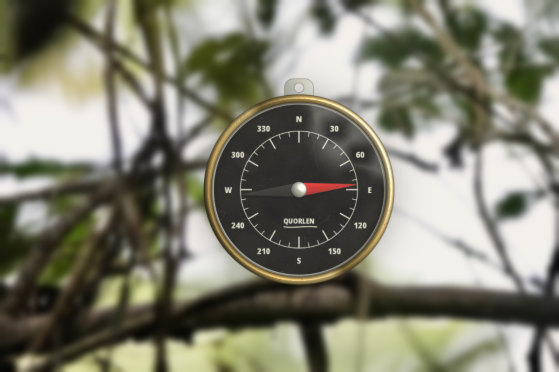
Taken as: 85,°
